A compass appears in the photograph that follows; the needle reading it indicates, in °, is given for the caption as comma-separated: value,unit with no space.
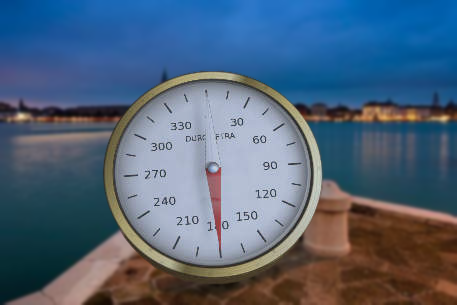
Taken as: 180,°
